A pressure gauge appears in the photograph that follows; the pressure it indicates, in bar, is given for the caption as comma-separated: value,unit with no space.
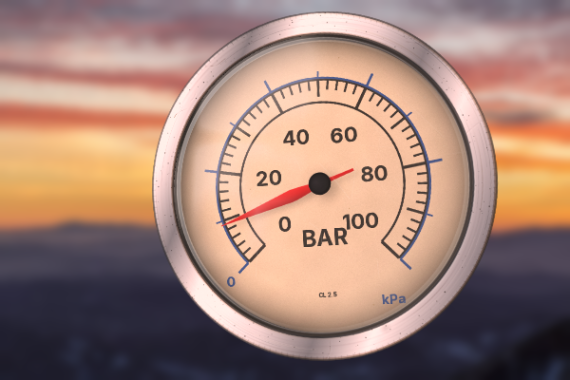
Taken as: 9,bar
